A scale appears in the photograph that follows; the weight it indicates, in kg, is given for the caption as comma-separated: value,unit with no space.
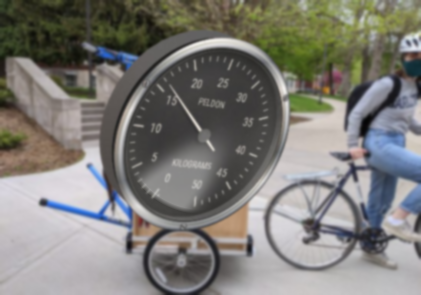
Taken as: 16,kg
